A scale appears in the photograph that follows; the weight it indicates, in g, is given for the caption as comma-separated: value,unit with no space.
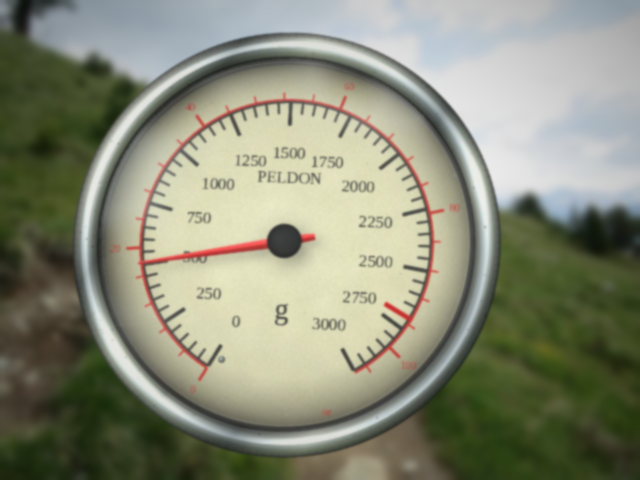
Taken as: 500,g
